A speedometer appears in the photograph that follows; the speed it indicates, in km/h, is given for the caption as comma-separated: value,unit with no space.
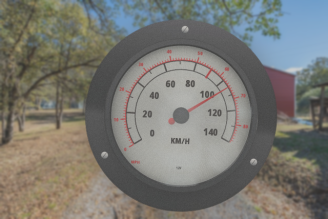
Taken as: 105,km/h
